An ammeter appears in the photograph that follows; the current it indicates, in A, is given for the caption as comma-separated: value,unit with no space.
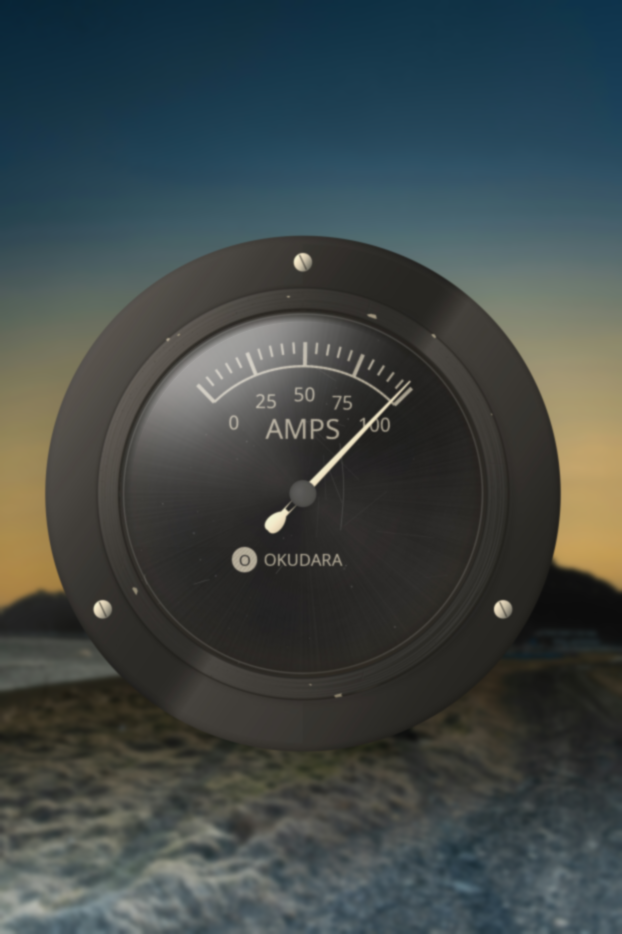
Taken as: 97.5,A
